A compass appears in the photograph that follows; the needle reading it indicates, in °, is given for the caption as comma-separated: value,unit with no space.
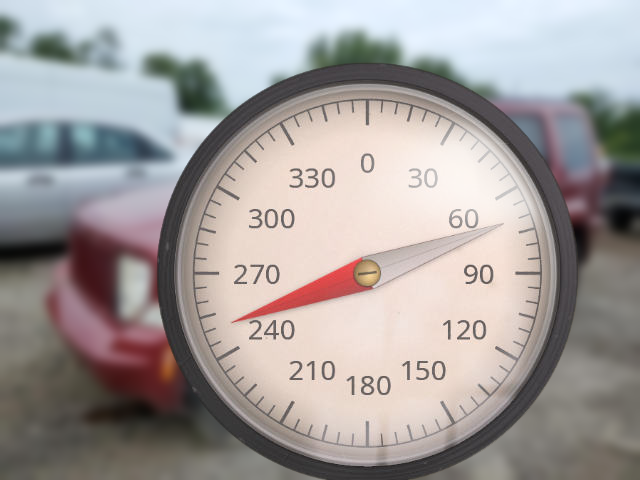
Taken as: 250,°
